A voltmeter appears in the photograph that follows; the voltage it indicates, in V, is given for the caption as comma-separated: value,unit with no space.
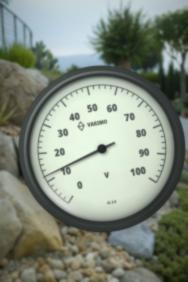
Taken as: 12,V
